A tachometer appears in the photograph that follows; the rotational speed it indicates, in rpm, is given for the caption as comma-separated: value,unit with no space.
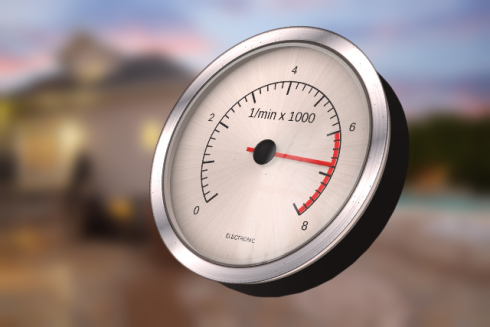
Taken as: 6800,rpm
